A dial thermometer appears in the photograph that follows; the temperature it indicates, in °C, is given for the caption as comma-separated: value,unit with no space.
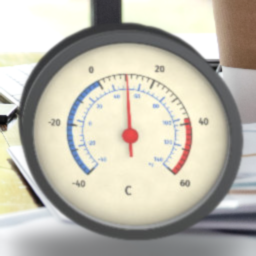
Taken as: 10,°C
